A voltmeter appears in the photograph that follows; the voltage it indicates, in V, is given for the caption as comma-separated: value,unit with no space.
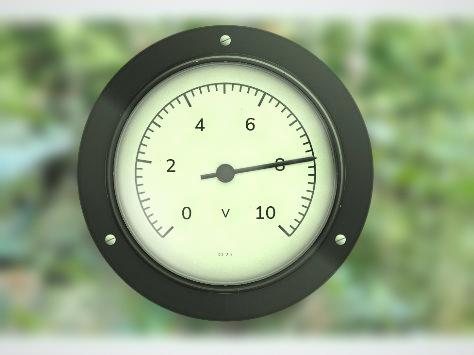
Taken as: 8,V
